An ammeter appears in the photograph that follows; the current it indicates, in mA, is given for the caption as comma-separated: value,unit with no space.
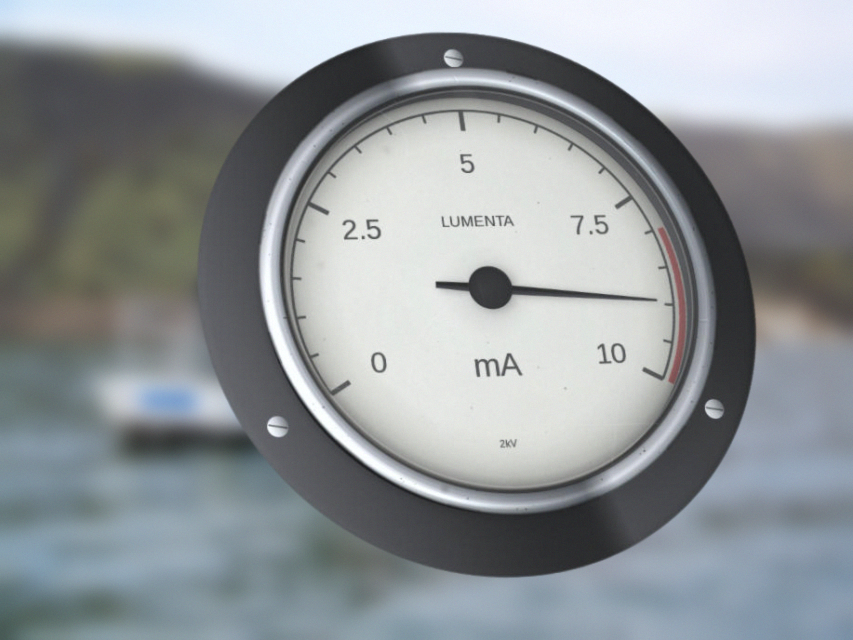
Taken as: 9,mA
